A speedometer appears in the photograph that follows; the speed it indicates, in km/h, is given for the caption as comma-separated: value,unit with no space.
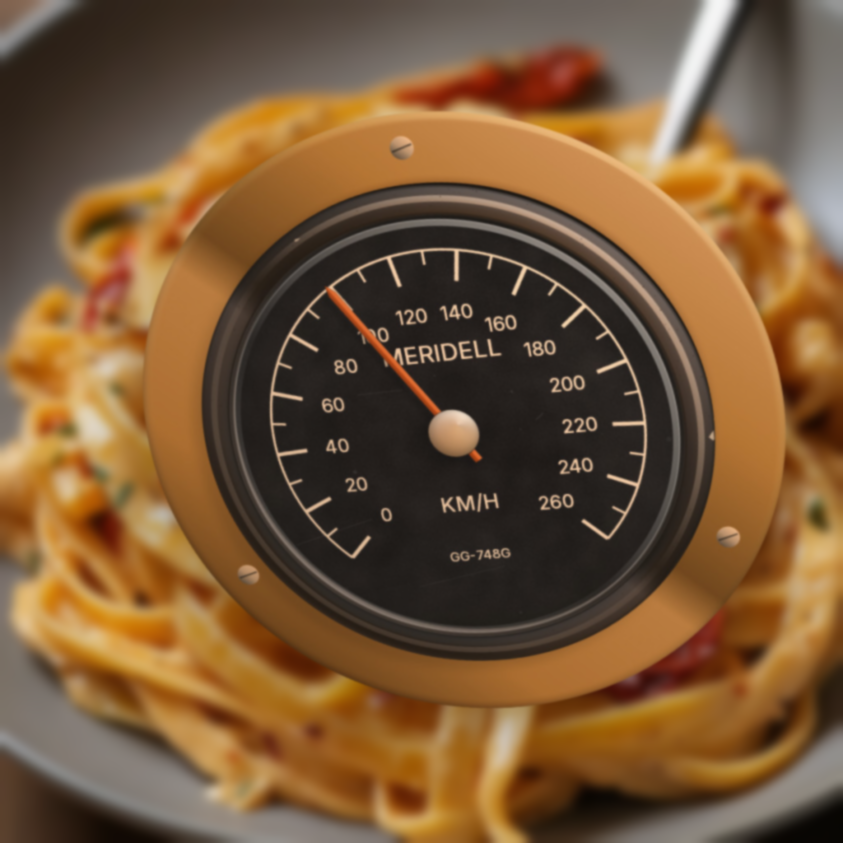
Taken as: 100,km/h
